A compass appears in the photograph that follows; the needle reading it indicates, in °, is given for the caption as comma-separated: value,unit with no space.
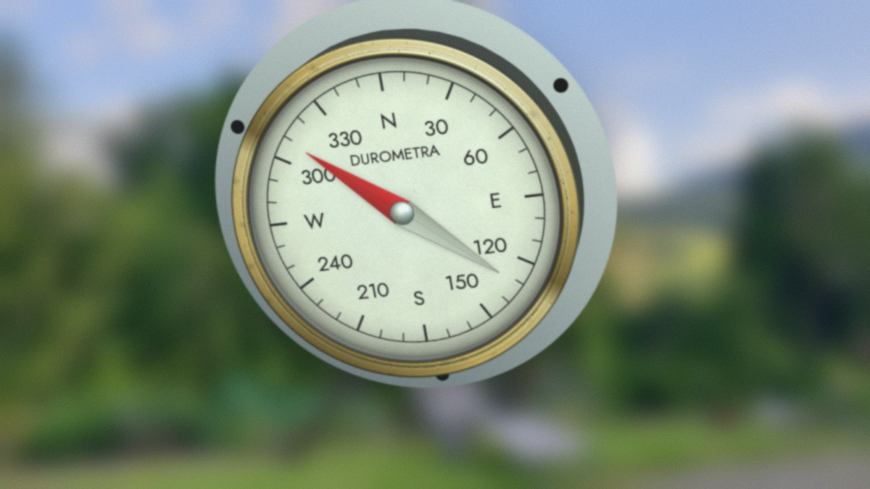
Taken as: 310,°
